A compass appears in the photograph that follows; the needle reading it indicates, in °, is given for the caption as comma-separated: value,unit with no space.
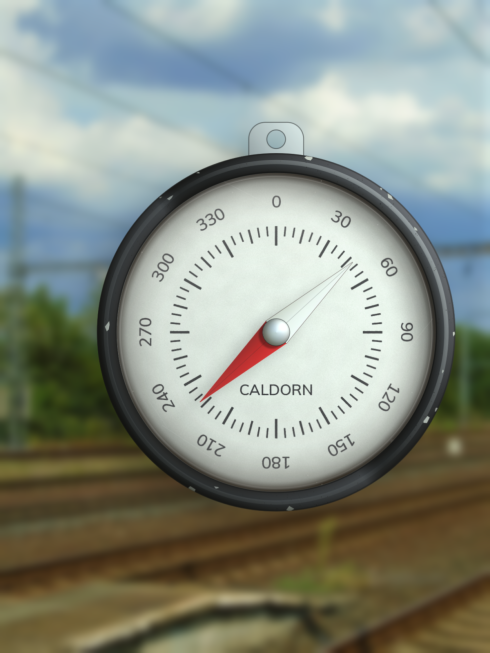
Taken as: 227.5,°
